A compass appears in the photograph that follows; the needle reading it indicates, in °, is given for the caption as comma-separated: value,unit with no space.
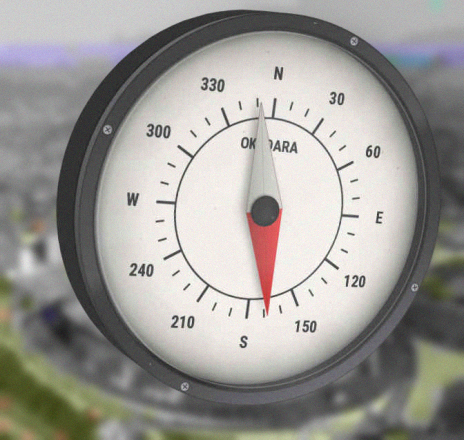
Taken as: 170,°
